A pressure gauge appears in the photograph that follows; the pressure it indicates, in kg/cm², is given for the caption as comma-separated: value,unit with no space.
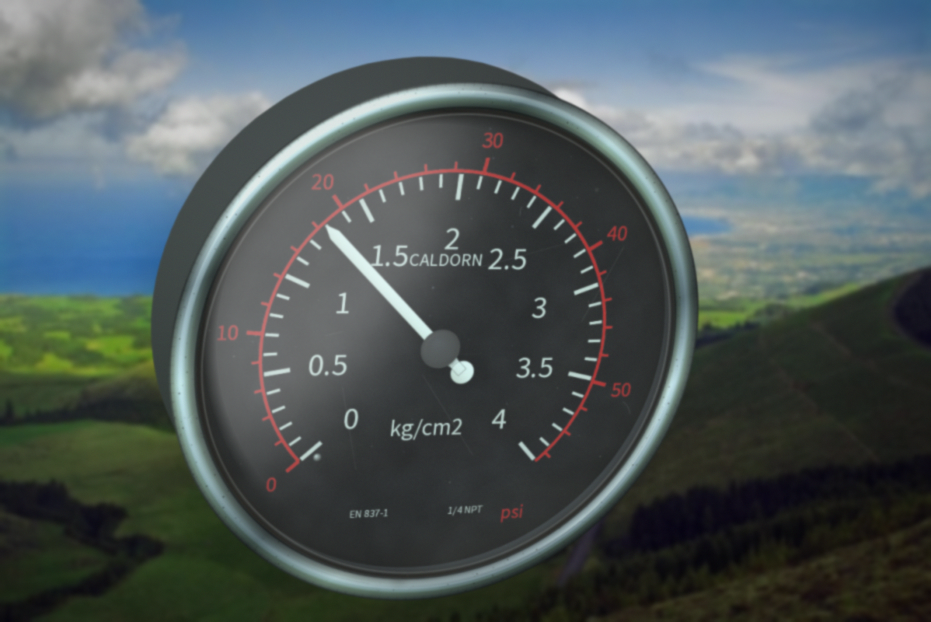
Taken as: 1.3,kg/cm²
